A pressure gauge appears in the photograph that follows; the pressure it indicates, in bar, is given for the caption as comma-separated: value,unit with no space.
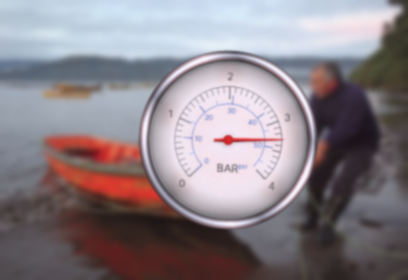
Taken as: 3.3,bar
